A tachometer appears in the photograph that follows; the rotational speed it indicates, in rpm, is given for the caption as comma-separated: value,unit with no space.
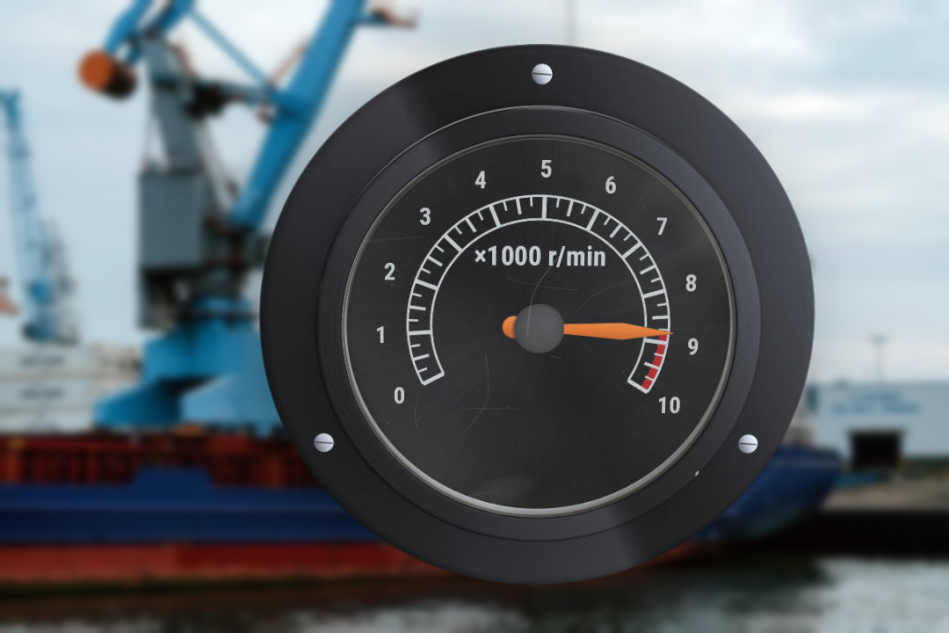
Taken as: 8750,rpm
